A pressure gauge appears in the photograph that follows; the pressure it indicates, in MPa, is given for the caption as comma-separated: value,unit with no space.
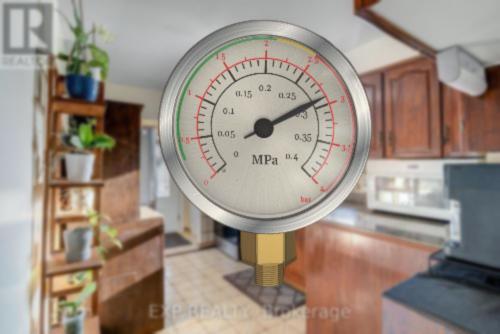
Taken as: 0.29,MPa
